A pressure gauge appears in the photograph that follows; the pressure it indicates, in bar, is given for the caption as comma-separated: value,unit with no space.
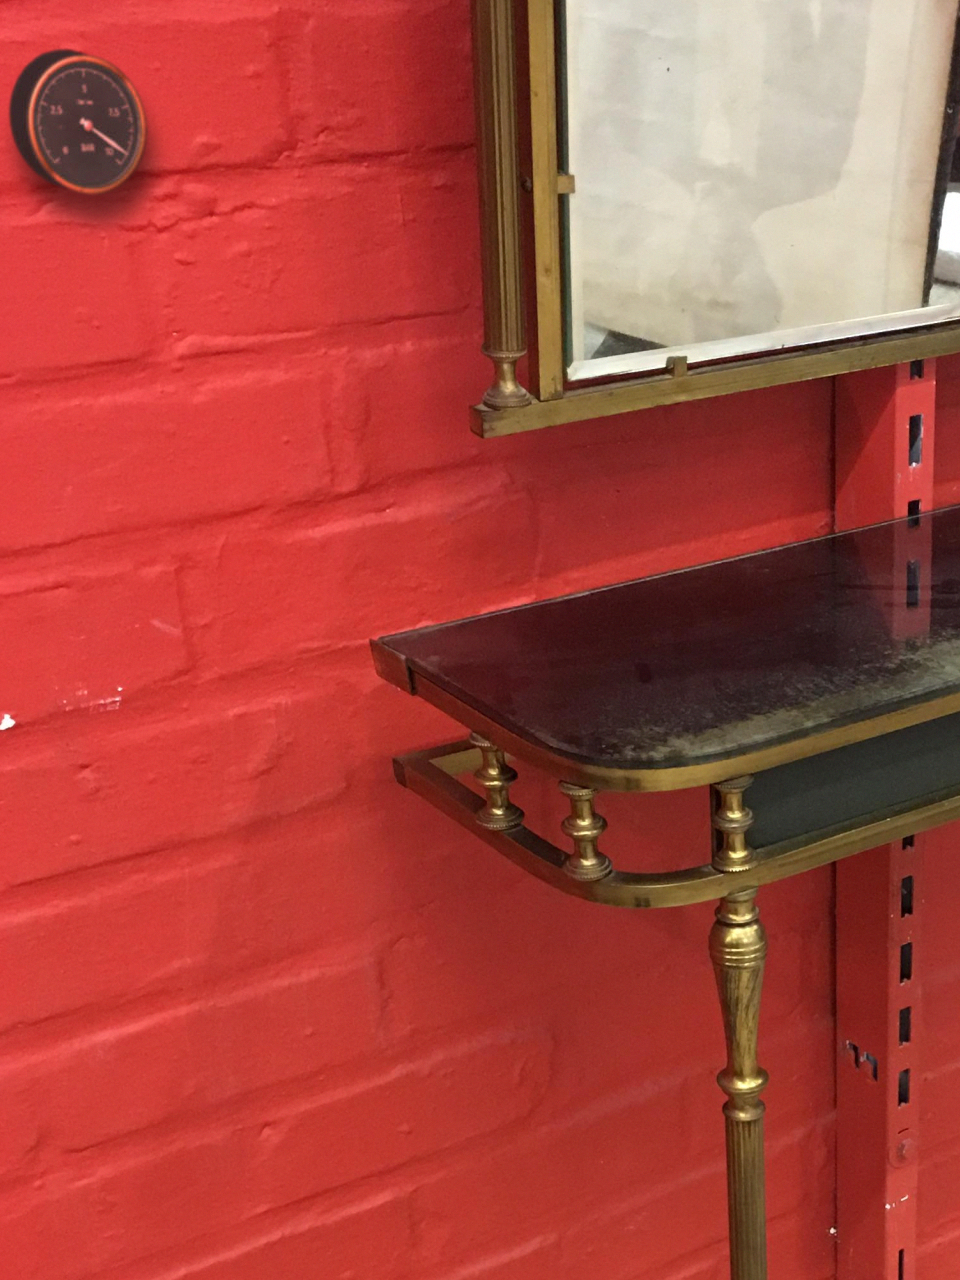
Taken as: 9.5,bar
